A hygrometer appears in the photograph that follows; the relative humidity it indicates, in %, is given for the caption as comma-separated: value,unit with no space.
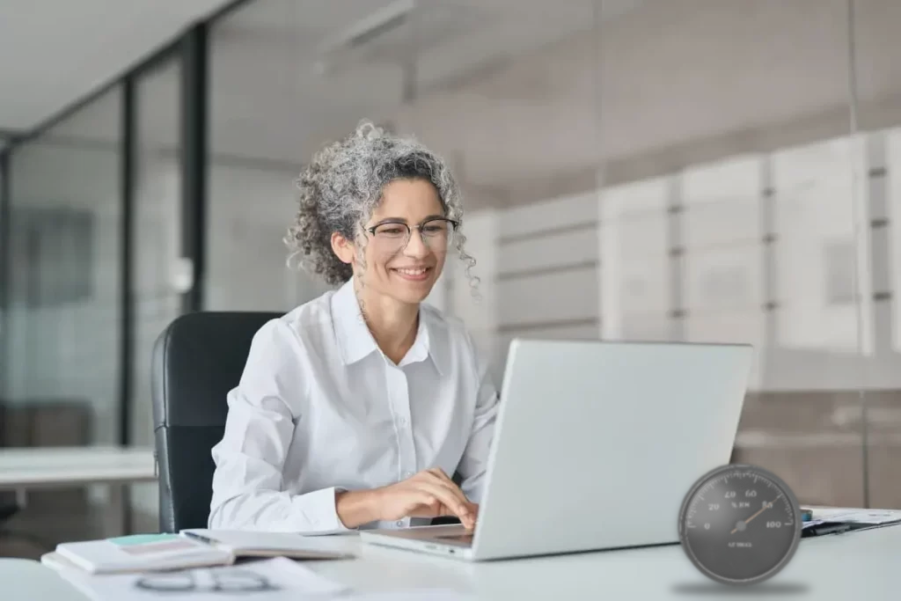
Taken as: 80,%
